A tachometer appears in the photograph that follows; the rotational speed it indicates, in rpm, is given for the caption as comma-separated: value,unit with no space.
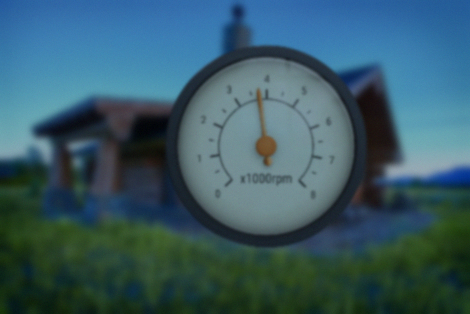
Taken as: 3750,rpm
